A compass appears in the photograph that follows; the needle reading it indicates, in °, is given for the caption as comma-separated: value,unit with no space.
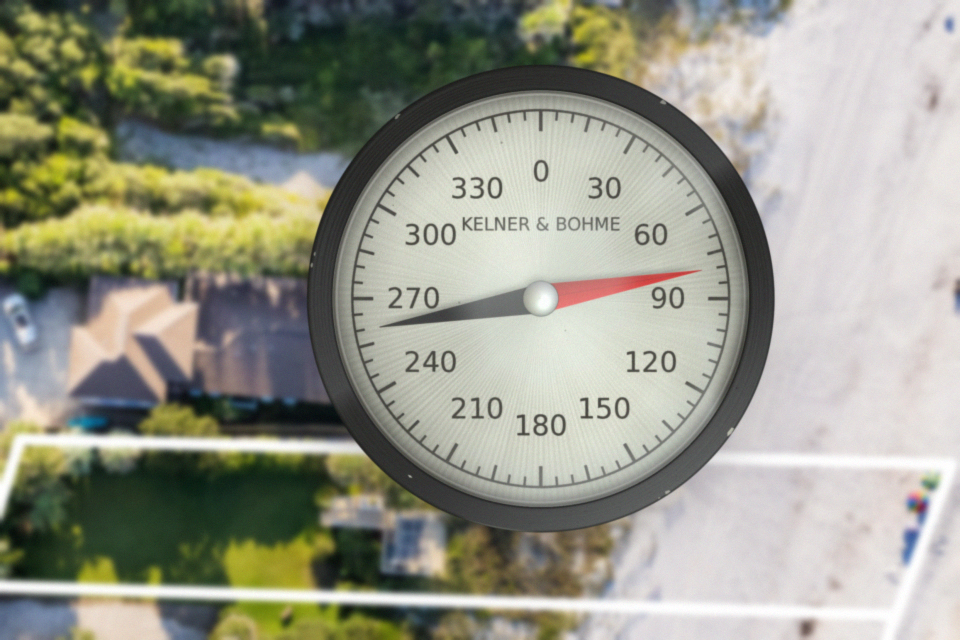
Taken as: 80,°
